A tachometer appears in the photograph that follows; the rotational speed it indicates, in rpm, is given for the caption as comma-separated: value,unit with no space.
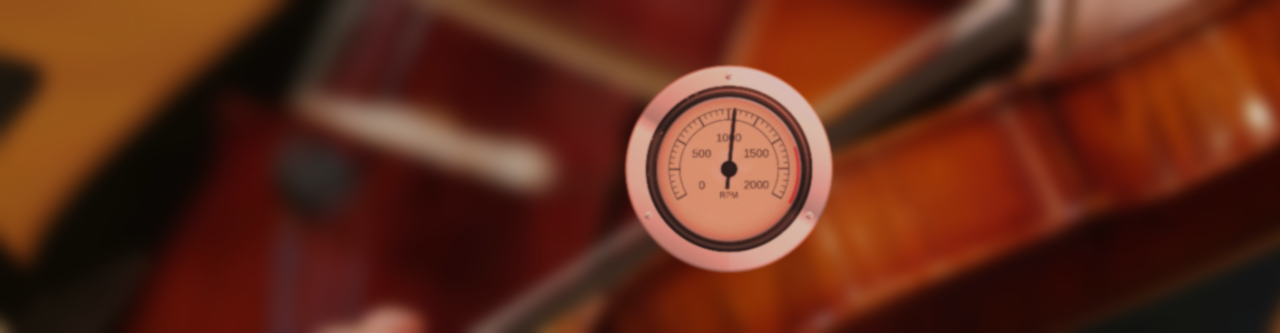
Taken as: 1050,rpm
